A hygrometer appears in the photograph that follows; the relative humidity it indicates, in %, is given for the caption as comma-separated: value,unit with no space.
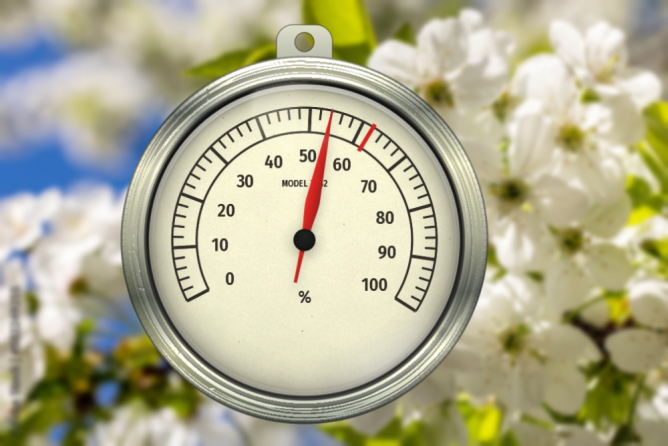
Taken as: 54,%
